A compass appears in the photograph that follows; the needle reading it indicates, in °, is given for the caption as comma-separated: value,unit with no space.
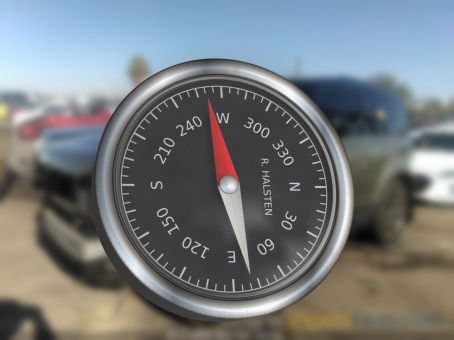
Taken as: 260,°
